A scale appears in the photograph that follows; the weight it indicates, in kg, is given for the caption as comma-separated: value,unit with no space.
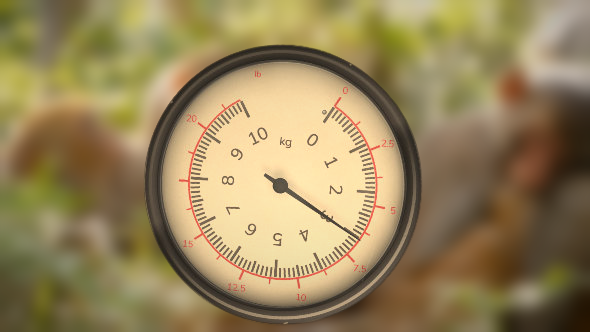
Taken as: 3,kg
